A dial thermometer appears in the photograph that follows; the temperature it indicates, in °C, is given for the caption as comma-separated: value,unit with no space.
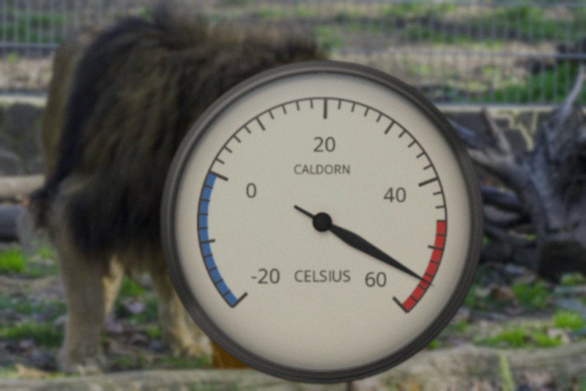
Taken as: 55,°C
